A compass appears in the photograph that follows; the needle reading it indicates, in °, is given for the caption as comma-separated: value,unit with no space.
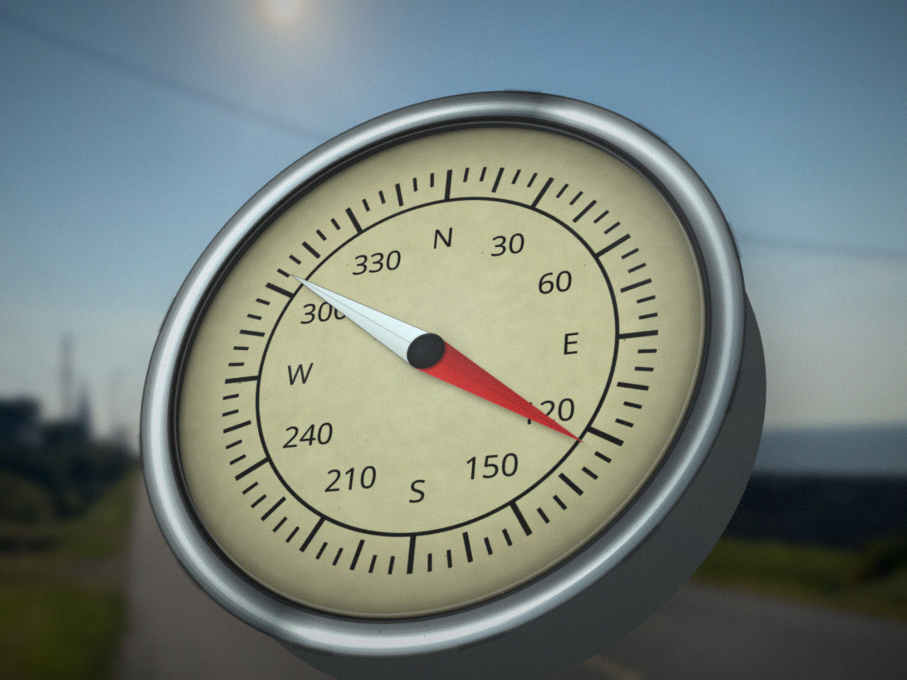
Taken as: 125,°
